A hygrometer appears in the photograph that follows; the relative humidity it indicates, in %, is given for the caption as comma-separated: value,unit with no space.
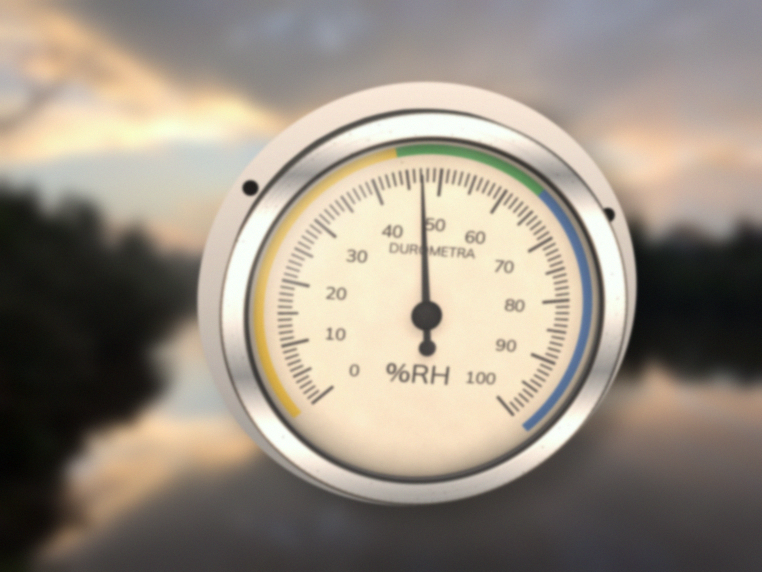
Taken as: 47,%
